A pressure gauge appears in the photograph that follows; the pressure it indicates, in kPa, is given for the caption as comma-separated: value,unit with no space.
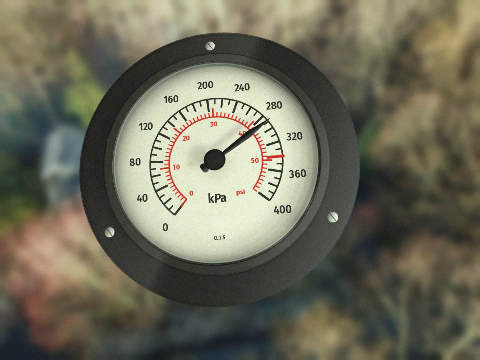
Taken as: 290,kPa
